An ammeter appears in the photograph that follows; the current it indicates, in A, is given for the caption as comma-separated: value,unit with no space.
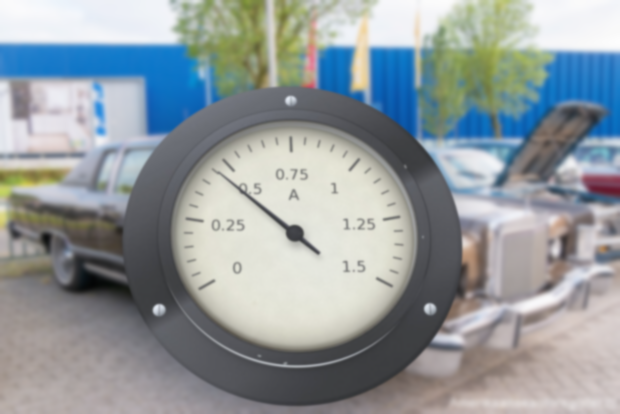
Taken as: 0.45,A
